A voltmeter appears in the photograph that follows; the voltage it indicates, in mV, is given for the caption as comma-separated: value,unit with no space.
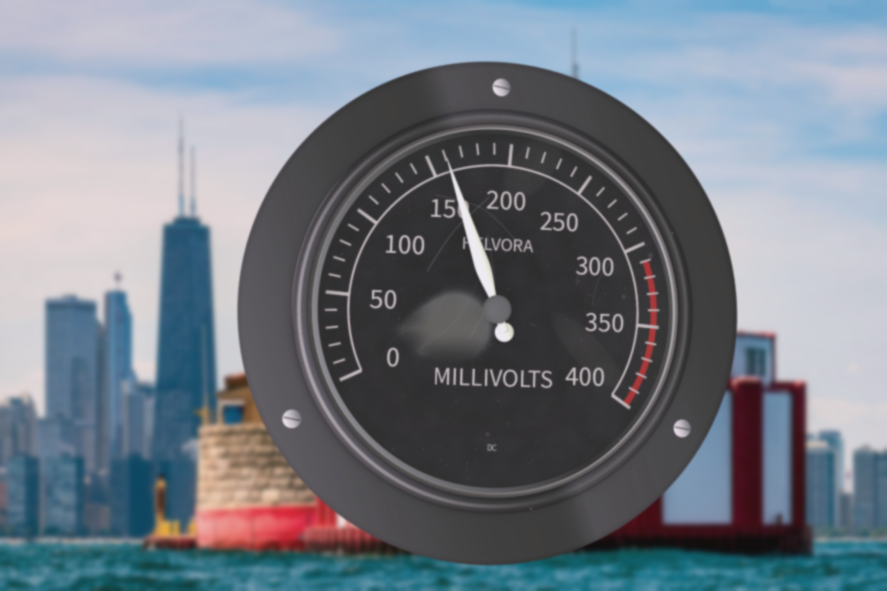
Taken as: 160,mV
